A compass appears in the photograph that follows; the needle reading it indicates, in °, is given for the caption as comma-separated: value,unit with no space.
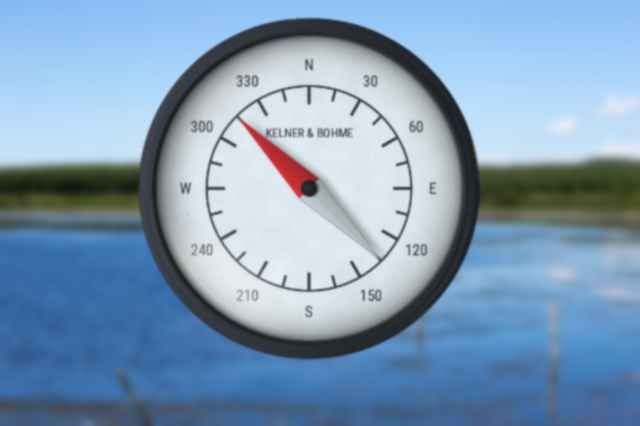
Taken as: 315,°
